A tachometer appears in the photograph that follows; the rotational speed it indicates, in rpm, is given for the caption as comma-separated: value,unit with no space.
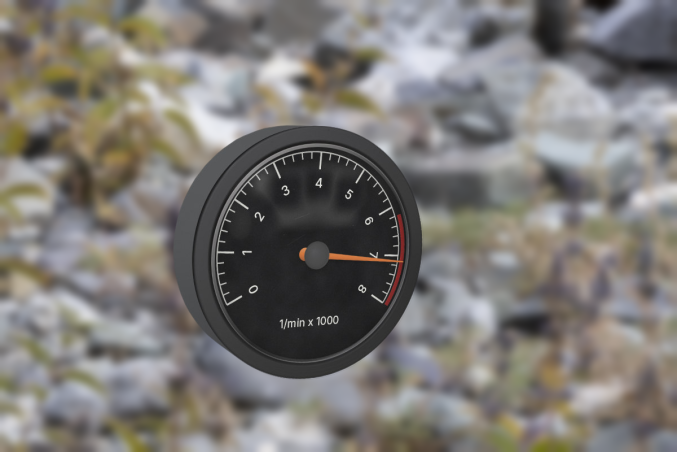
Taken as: 7100,rpm
